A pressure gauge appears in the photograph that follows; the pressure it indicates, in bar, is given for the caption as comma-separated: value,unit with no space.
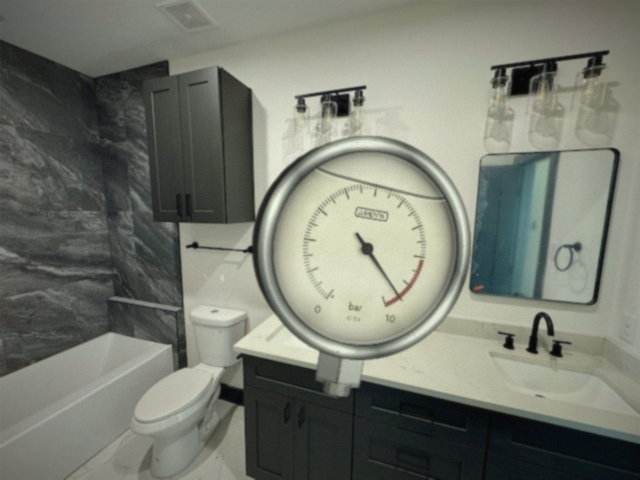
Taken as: 9.5,bar
